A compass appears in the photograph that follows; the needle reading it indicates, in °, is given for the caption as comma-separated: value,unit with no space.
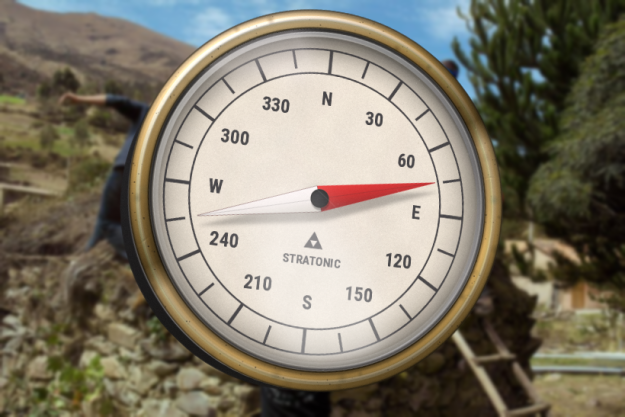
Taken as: 75,°
